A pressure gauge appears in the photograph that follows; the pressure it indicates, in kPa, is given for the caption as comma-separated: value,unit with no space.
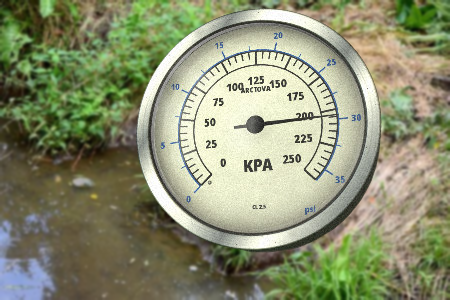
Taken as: 205,kPa
